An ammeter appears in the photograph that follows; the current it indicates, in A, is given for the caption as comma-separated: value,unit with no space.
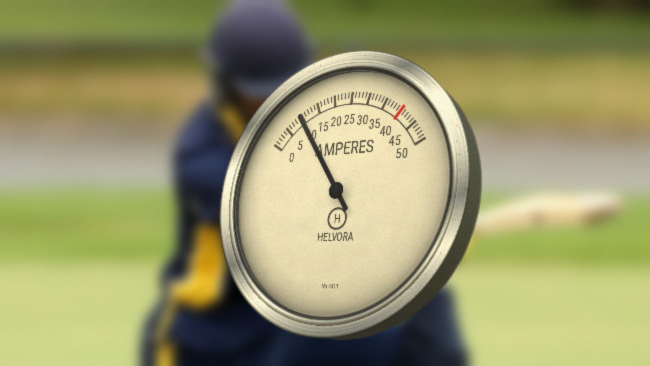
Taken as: 10,A
